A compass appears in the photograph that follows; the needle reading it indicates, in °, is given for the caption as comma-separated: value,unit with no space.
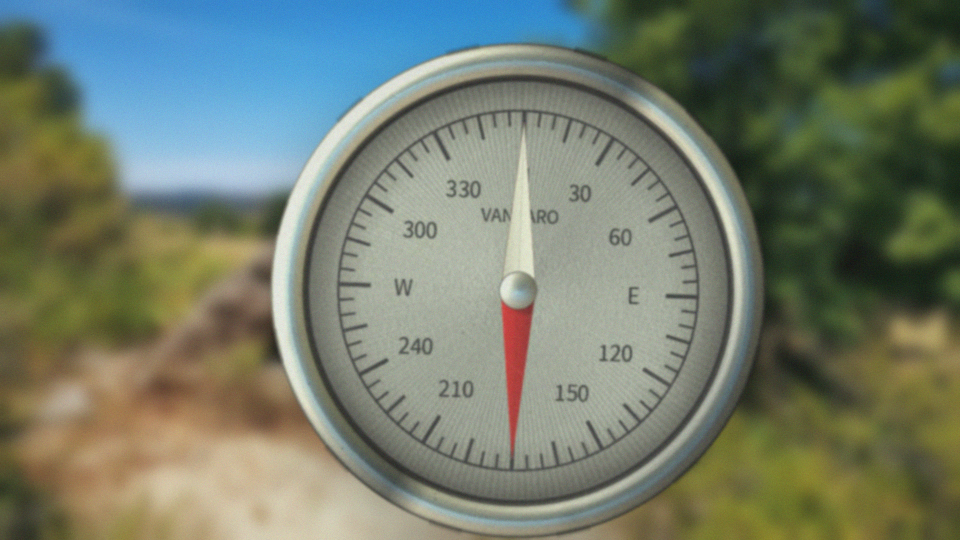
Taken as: 180,°
